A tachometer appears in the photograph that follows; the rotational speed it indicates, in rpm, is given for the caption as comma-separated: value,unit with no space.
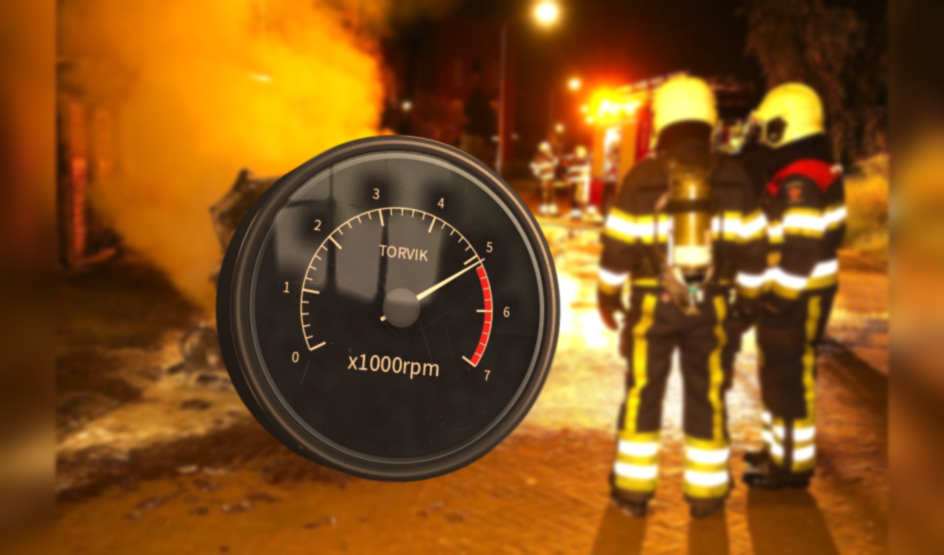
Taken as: 5100,rpm
